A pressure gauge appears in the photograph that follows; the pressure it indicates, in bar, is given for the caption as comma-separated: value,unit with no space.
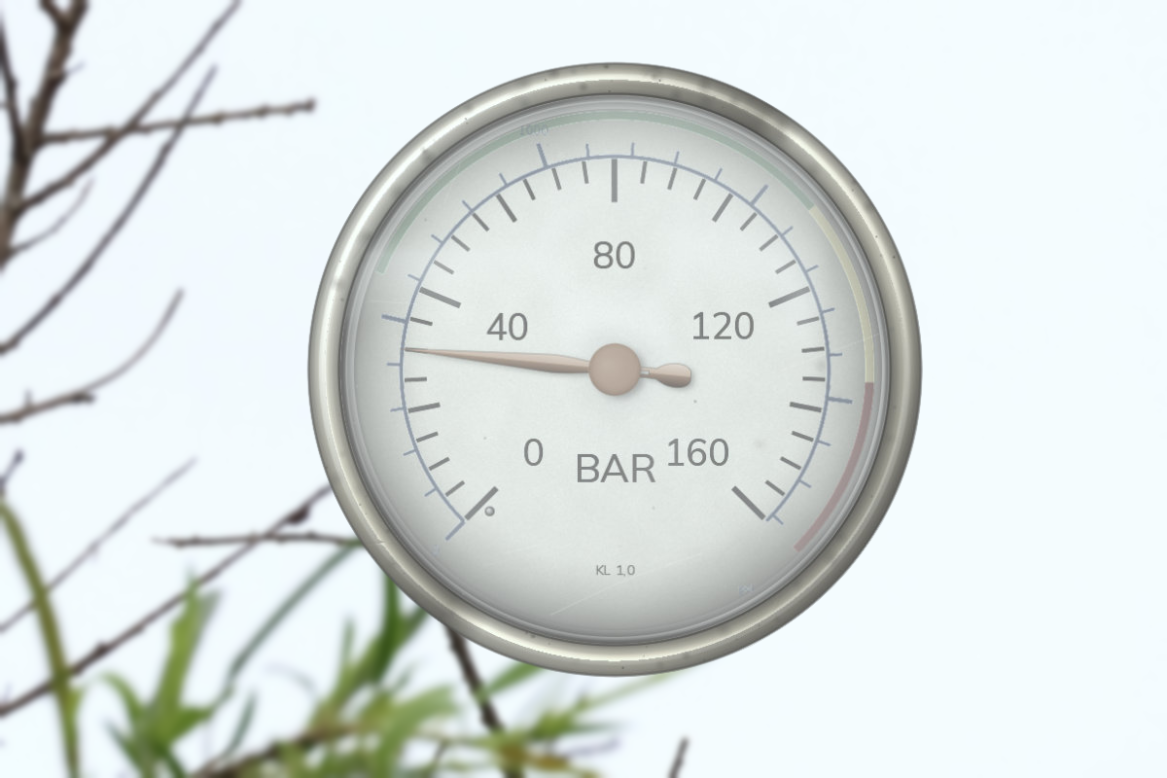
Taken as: 30,bar
